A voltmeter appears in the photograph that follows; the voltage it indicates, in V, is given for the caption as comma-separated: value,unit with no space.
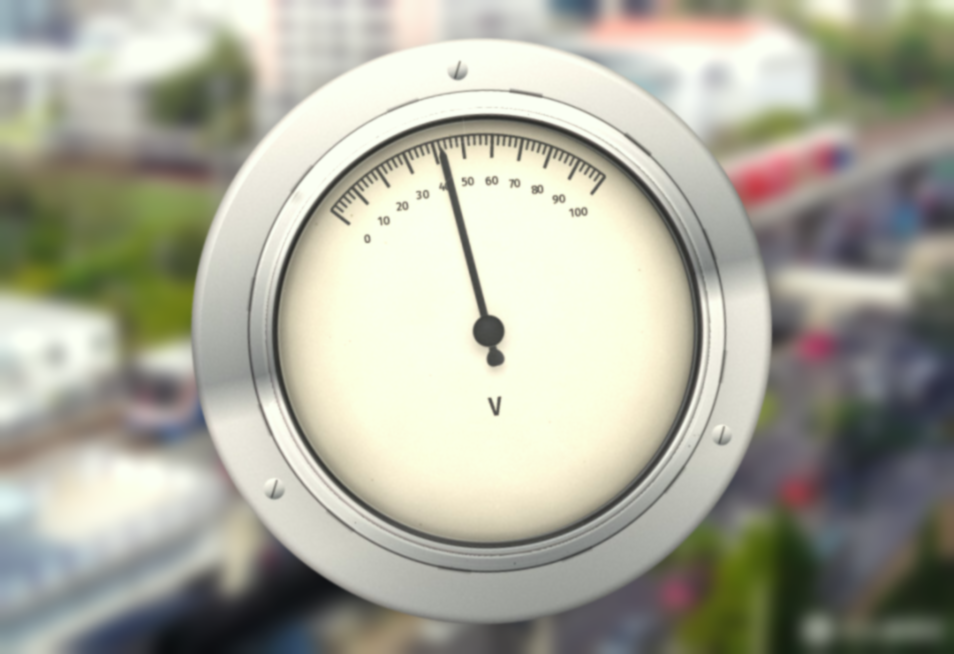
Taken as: 42,V
